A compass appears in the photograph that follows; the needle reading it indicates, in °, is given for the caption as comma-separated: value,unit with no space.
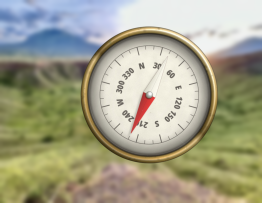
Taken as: 220,°
